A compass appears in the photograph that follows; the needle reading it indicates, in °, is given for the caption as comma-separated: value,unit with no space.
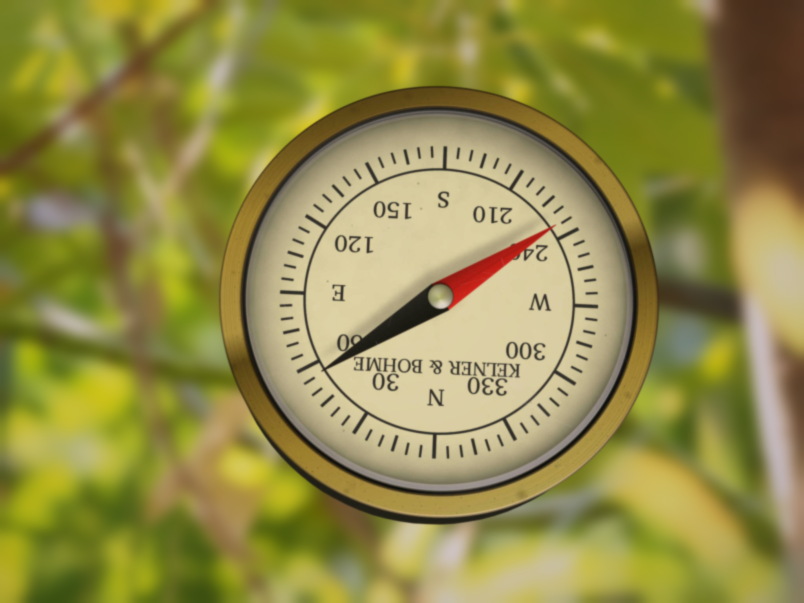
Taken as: 235,°
